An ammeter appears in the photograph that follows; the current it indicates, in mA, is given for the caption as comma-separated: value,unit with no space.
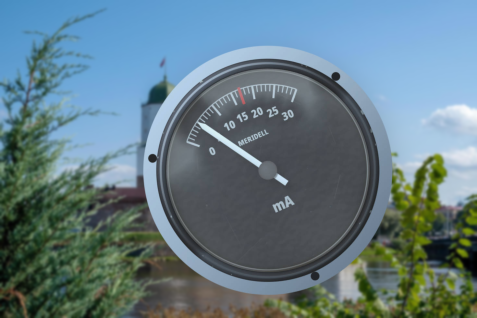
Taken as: 5,mA
